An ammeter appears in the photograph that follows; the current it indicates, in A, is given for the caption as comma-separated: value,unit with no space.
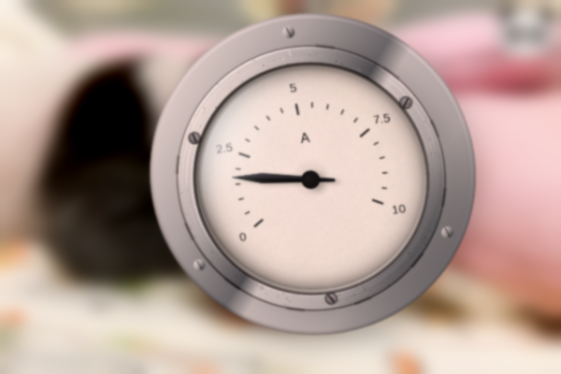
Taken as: 1.75,A
